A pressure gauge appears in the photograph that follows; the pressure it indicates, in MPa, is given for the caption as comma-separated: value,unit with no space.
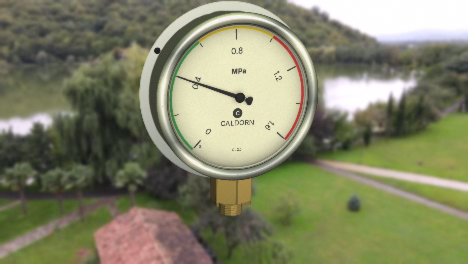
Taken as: 0.4,MPa
